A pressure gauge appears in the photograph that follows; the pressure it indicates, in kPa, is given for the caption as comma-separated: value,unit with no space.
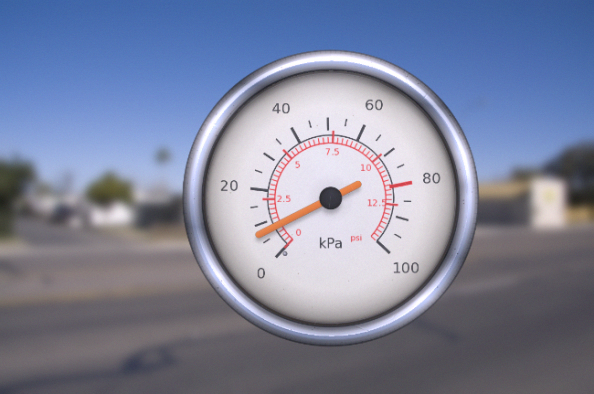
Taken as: 7.5,kPa
